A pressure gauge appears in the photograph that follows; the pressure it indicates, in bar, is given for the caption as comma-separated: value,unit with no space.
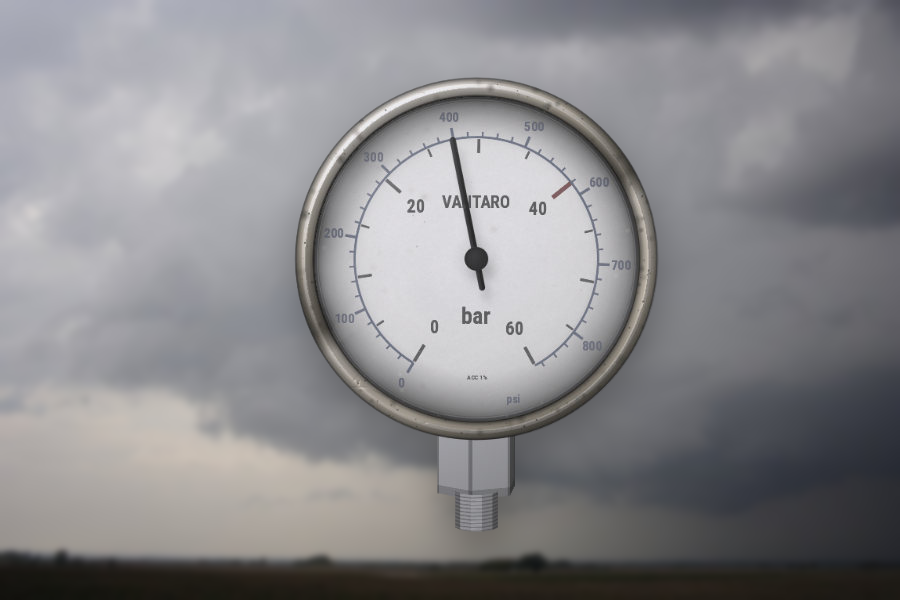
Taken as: 27.5,bar
